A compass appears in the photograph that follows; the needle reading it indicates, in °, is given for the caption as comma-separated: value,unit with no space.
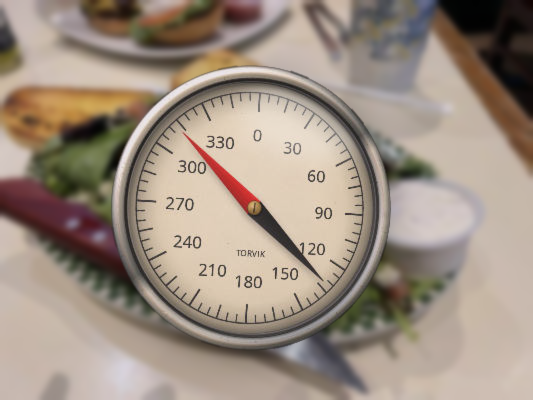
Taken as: 312.5,°
